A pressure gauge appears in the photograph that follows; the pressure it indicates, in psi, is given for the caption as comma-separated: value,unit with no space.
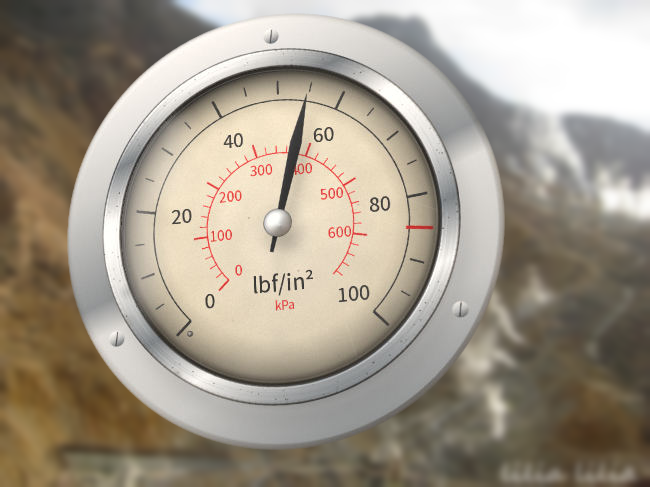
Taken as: 55,psi
